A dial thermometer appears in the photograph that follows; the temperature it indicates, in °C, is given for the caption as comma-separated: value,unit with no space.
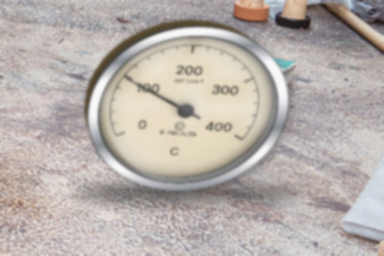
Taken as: 100,°C
